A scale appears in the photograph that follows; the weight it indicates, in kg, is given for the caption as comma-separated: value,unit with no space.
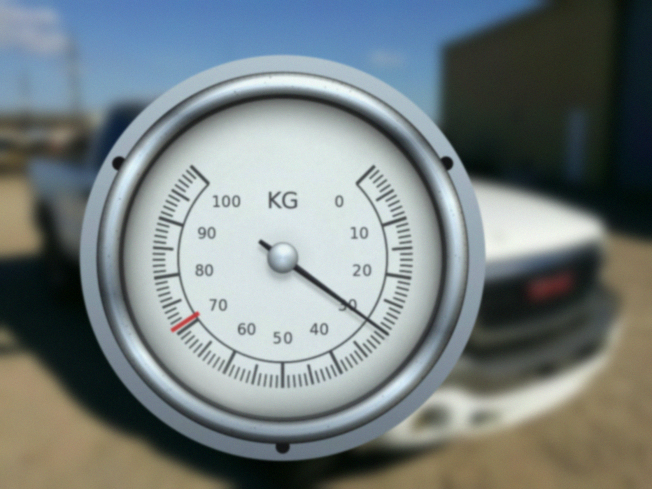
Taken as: 30,kg
